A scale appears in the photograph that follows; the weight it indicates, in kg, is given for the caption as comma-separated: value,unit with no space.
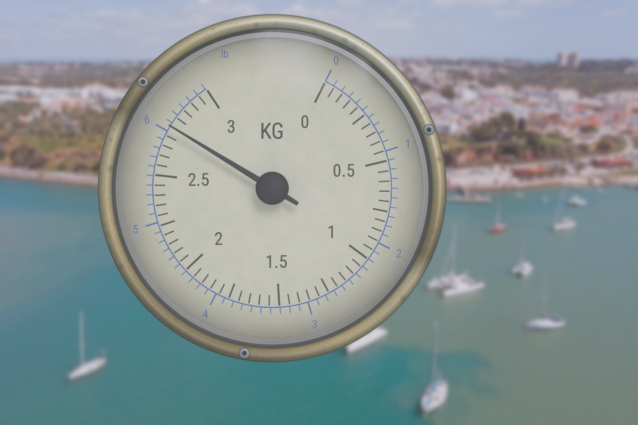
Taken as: 2.75,kg
